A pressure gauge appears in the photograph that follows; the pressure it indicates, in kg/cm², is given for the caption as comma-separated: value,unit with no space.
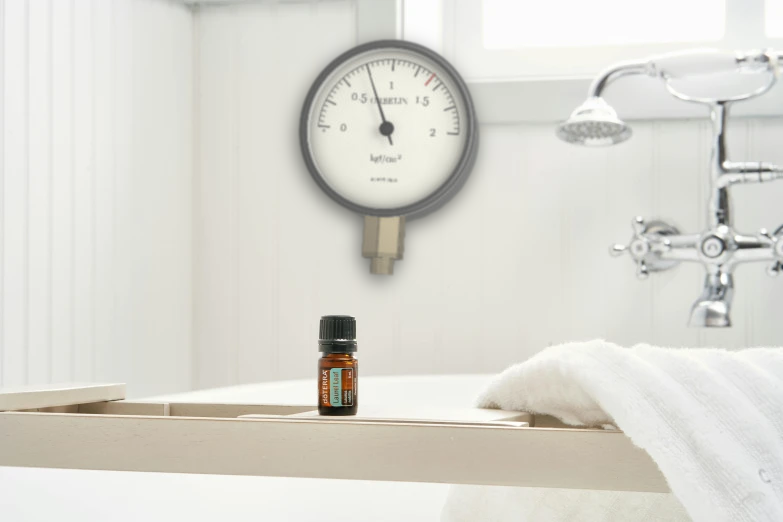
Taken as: 0.75,kg/cm²
